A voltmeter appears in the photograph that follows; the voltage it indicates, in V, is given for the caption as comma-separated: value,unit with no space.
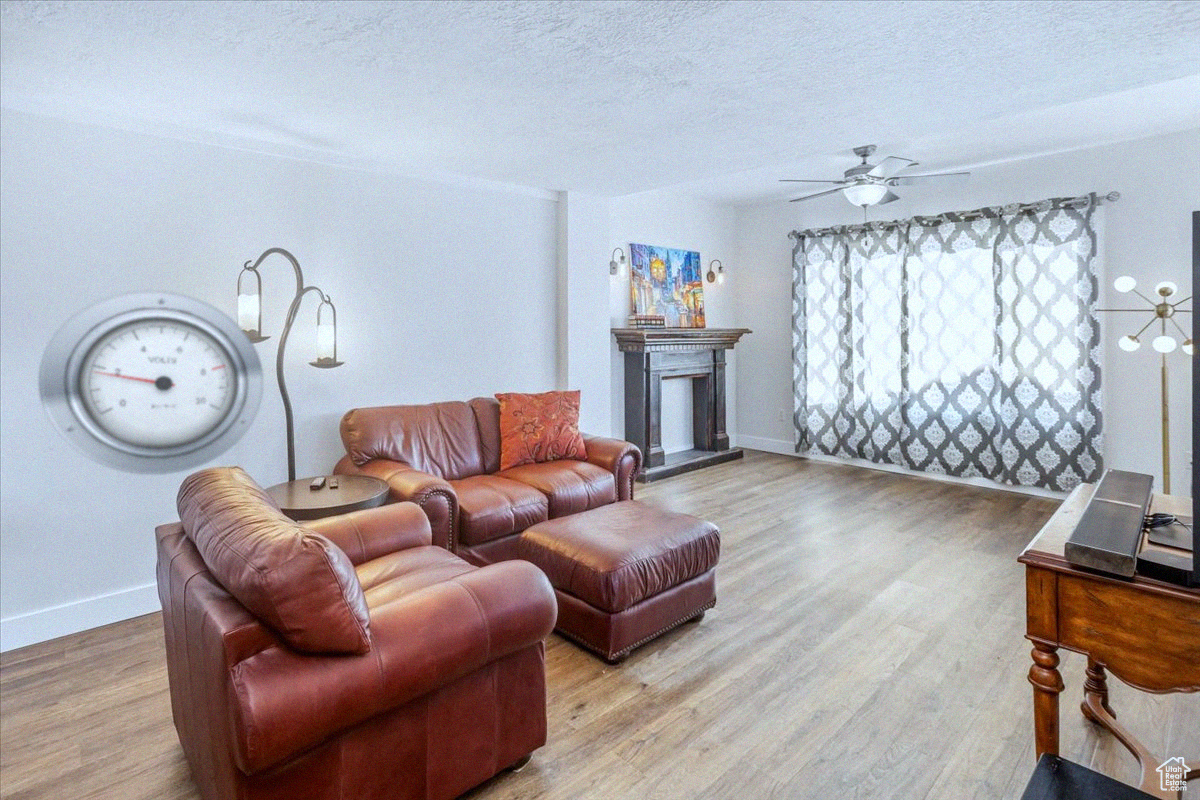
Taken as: 1.75,V
